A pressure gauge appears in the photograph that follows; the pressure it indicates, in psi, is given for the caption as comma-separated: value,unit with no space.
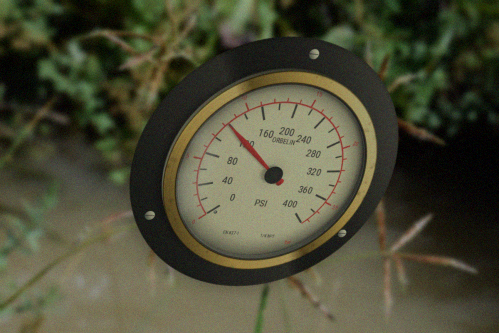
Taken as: 120,psi
